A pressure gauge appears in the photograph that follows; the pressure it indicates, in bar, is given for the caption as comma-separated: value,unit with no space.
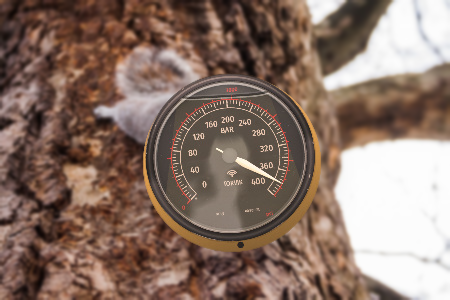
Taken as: 380,bar
